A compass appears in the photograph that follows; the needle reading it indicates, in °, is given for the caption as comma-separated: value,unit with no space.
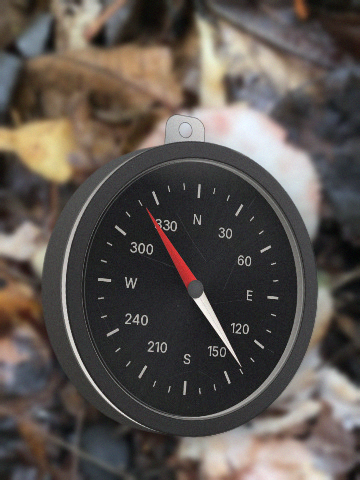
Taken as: 320,°
